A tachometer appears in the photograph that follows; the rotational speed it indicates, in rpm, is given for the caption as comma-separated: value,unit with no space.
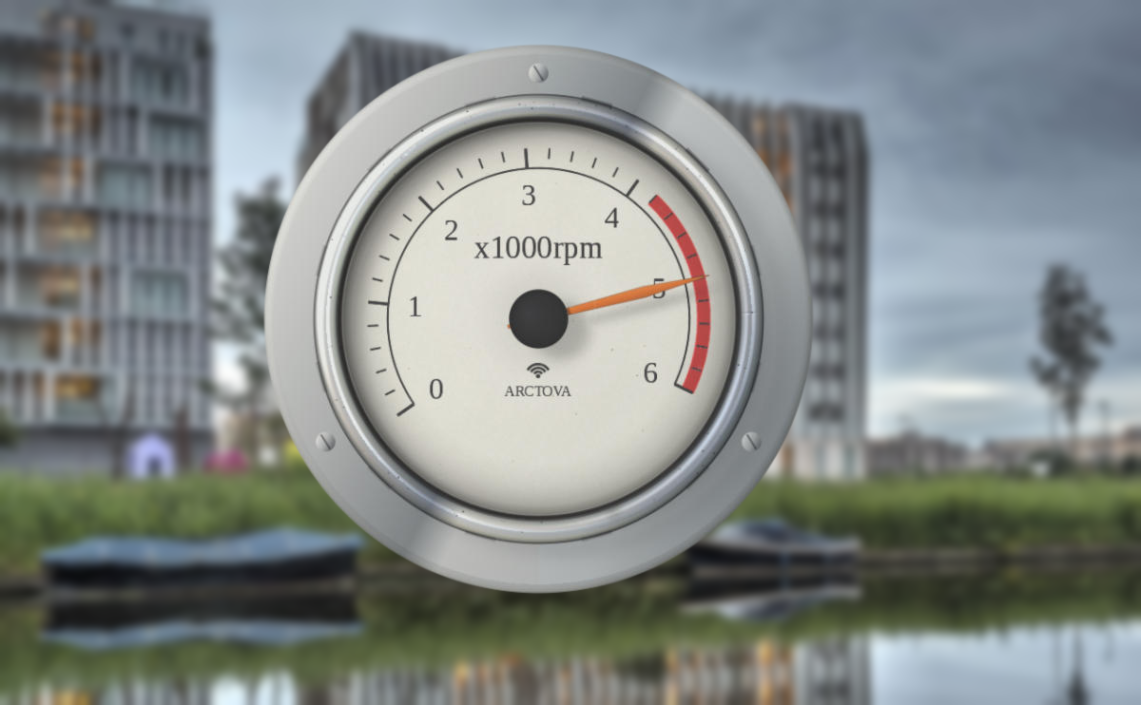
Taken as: 5000,rpm
